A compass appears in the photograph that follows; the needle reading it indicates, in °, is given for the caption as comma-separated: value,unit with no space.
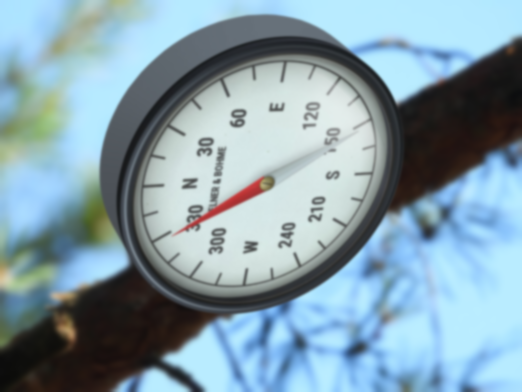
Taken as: 330,°
